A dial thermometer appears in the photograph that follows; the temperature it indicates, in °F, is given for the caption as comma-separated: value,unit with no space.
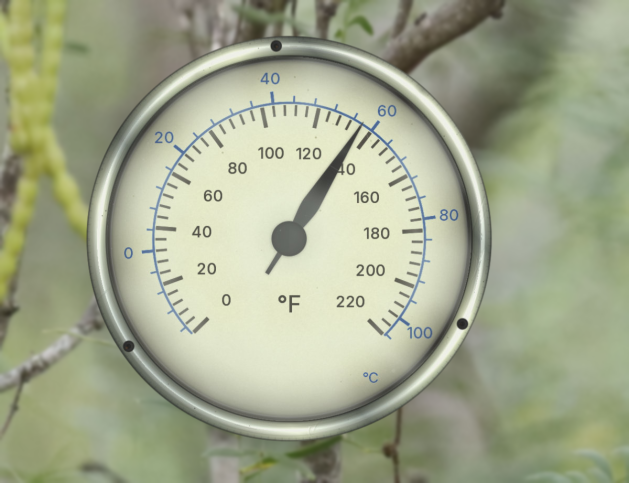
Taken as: 136,°F
